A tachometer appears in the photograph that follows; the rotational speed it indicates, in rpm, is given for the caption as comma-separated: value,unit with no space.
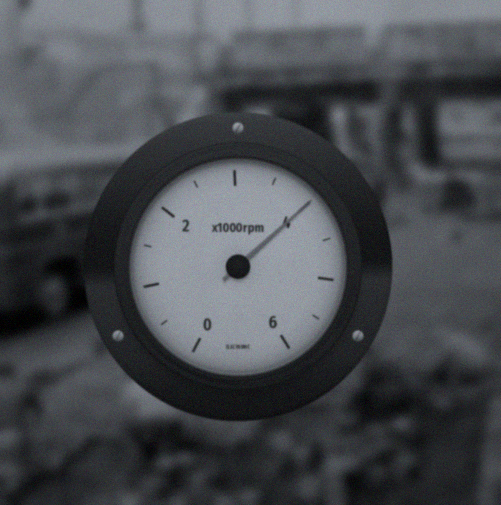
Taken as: 4000,rpm
